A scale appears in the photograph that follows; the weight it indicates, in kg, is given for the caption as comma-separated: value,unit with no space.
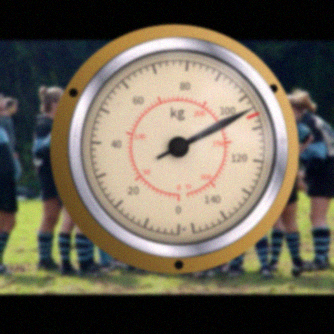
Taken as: 104,kg
